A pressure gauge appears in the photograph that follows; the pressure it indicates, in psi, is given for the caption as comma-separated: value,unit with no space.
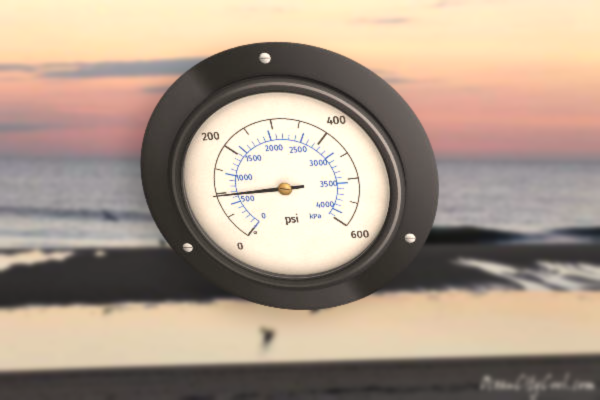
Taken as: 100,psi
